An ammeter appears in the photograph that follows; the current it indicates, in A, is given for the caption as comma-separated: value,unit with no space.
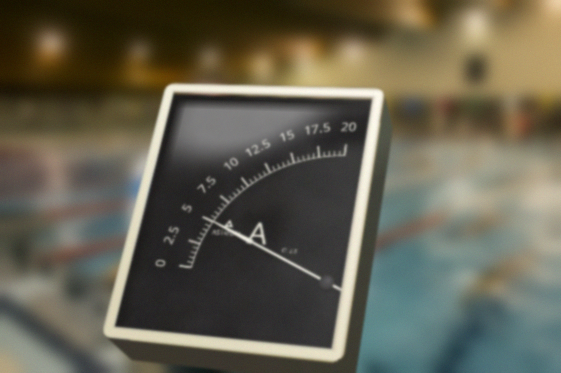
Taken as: 5,A
